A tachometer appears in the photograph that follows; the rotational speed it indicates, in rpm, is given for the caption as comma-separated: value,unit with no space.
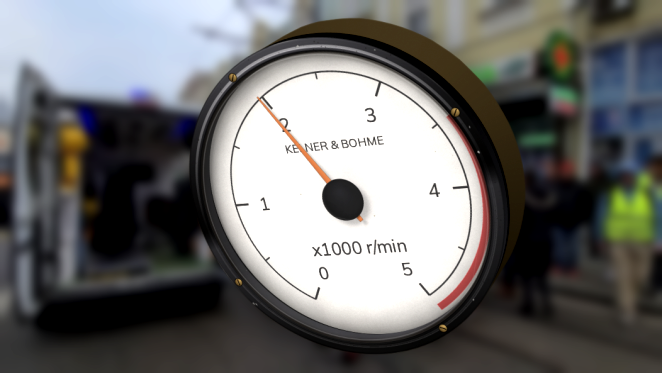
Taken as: 2000,rpm
